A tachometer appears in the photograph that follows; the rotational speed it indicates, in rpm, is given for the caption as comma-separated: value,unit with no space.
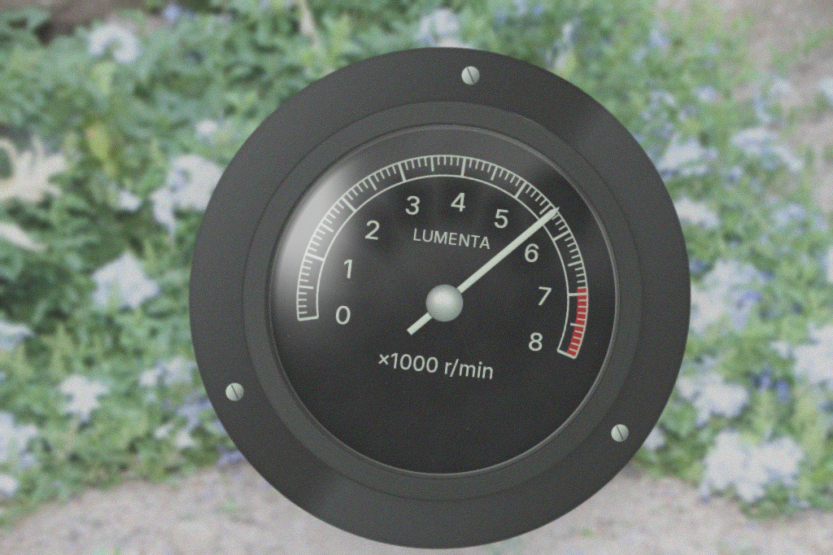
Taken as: 5600,rpm
